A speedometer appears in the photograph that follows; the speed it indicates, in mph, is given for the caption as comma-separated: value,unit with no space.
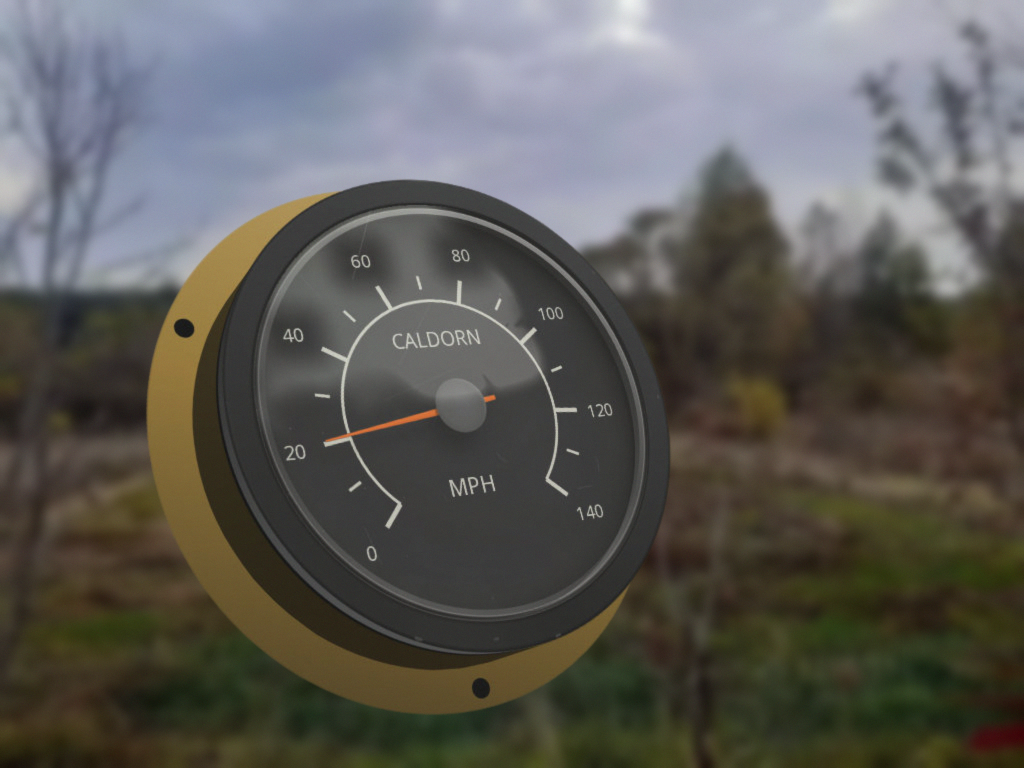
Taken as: 20,mph
